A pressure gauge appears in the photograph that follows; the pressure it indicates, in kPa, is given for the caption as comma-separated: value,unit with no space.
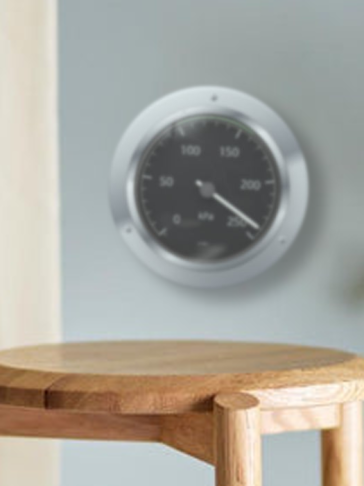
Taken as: 240,kPa
